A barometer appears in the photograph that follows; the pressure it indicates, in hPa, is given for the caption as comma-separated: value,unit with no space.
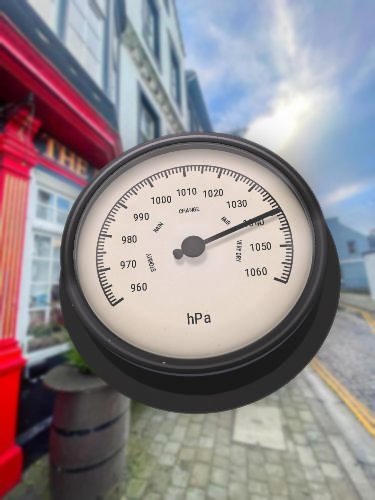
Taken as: 1040,hPa
